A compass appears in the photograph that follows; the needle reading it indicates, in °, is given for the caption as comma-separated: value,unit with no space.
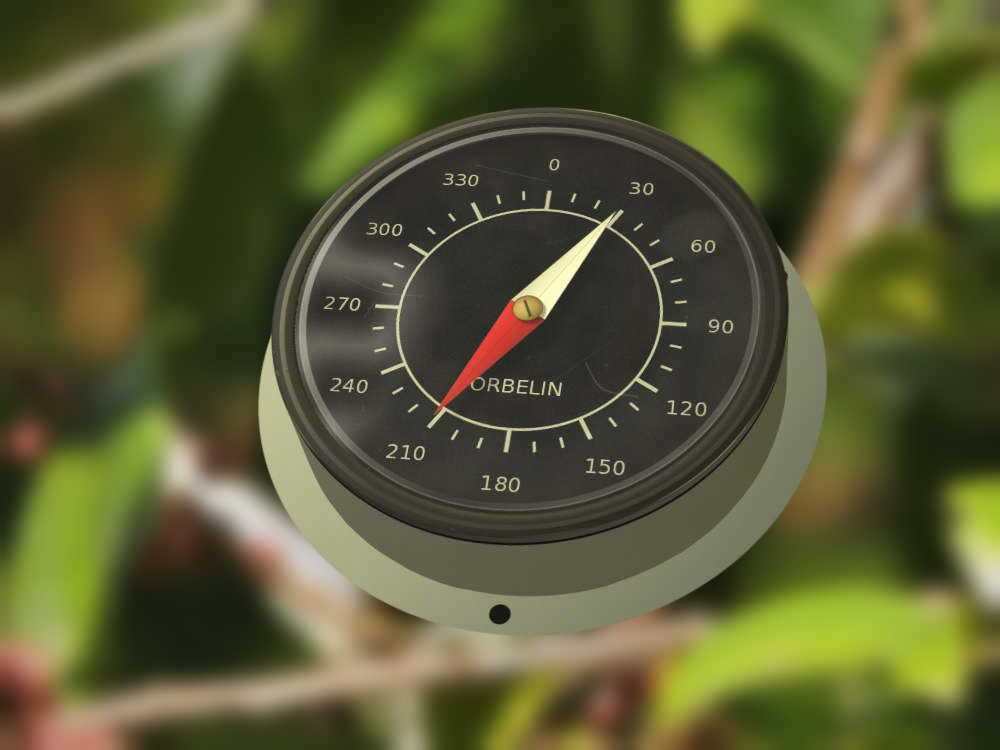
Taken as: 210,°
